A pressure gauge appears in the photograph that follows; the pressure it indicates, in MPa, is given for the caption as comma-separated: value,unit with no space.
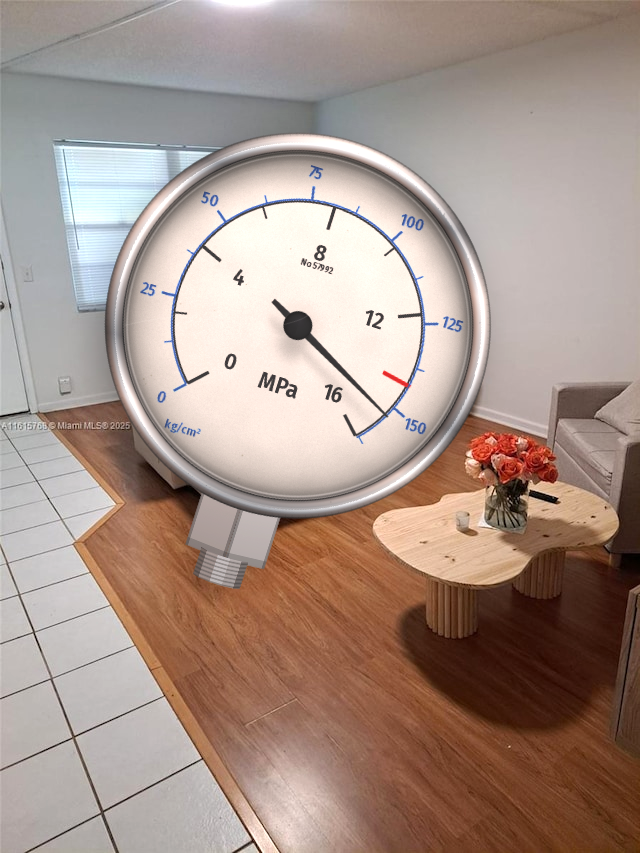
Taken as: 15,MPa
